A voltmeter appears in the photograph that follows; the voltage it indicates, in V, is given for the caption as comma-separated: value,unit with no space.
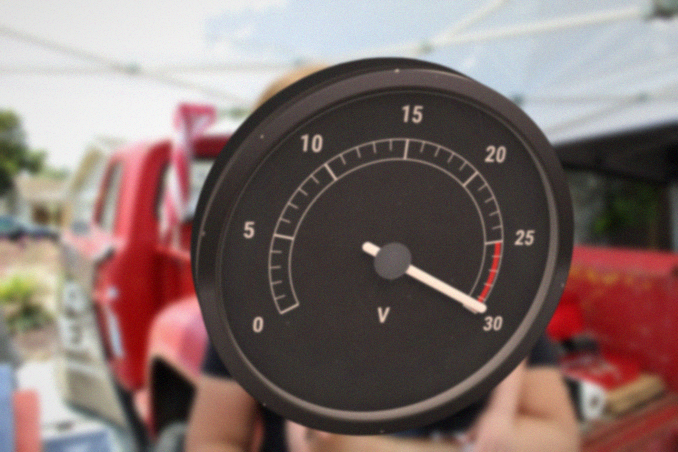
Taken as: 29.5,V
